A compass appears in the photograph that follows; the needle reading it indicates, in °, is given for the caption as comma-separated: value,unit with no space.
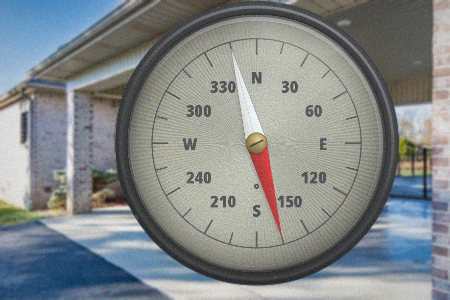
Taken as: 165,°
